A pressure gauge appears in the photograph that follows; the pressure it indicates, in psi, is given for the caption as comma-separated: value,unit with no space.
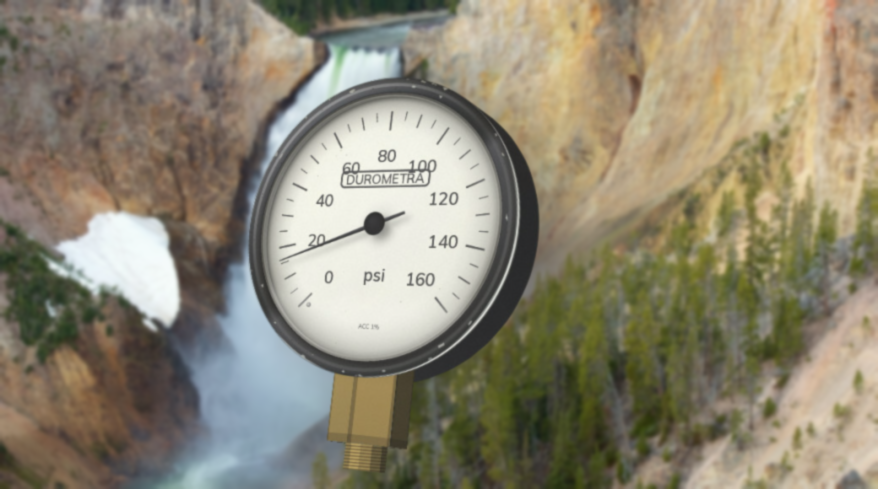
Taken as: 15,psi
